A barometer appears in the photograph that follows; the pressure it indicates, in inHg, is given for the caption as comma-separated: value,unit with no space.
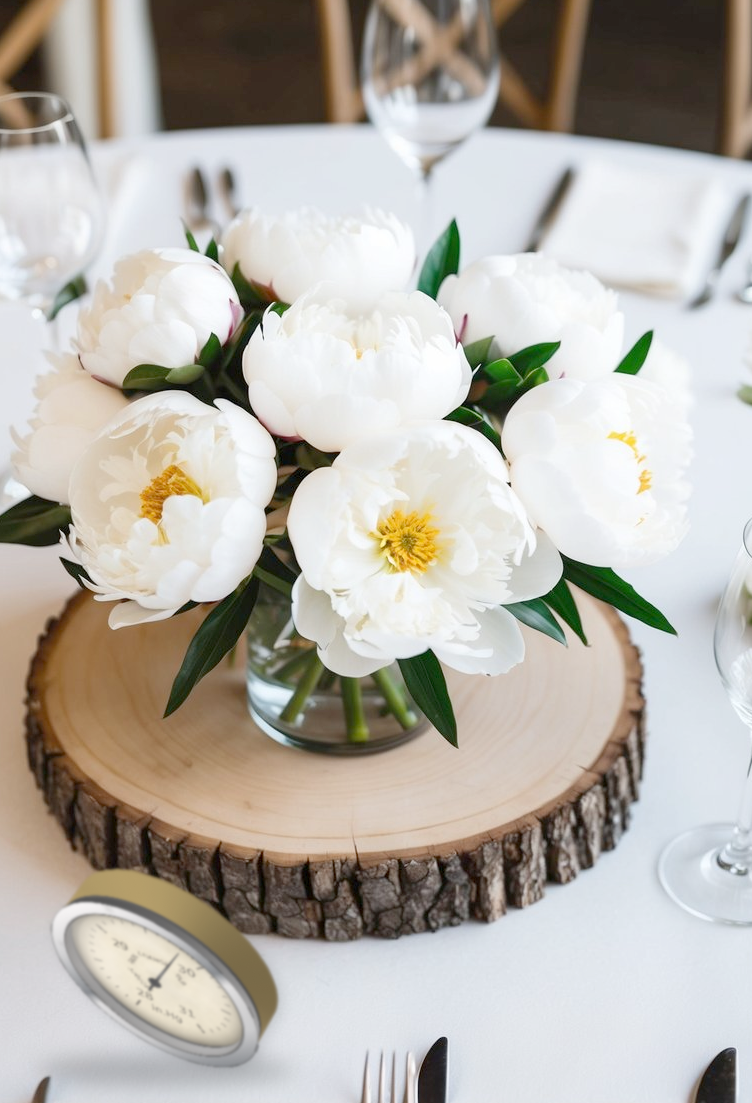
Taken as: 29.8,inHg
